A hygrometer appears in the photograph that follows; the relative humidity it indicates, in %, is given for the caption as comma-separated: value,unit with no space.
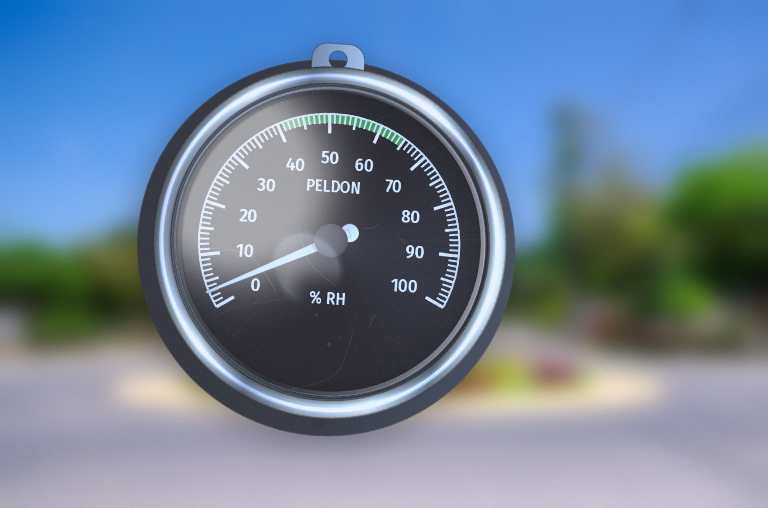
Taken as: 3,%
